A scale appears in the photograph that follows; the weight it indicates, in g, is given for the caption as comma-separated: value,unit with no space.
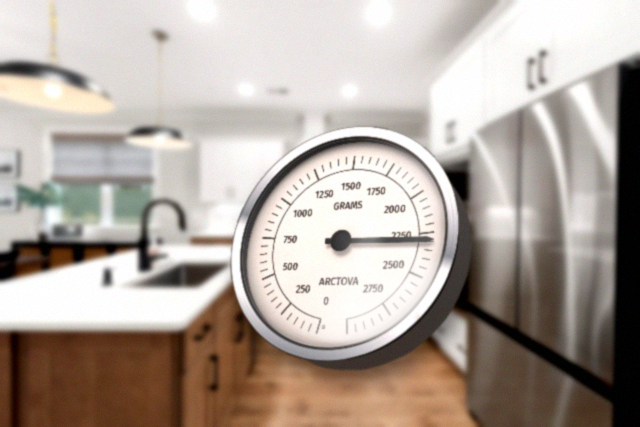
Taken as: 2300,g
